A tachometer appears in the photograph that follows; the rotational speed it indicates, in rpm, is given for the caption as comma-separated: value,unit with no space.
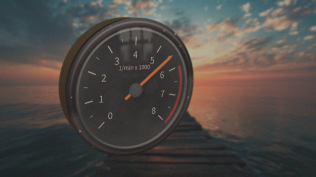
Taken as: 5500,rpm
